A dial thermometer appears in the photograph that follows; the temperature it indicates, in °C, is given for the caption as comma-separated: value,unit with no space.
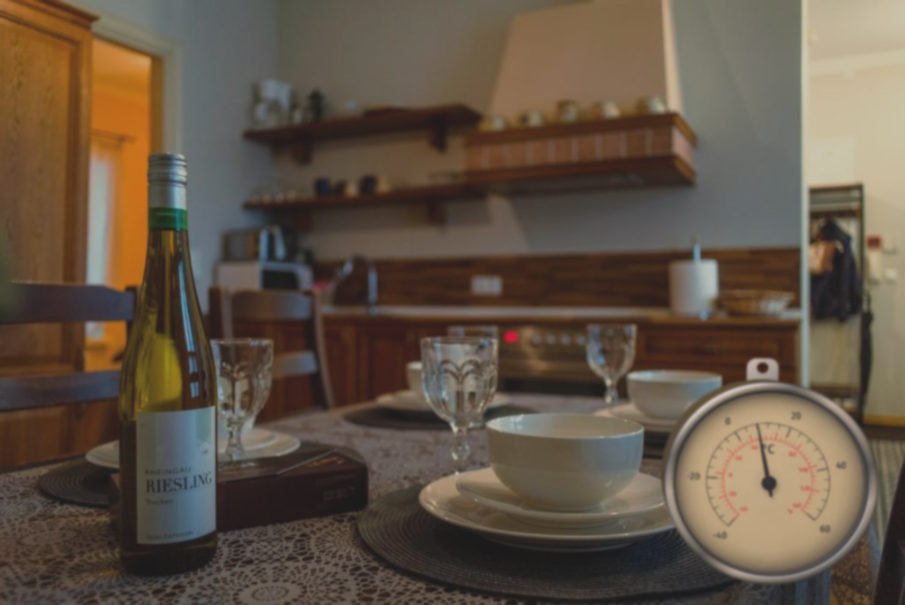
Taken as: 8,°C
